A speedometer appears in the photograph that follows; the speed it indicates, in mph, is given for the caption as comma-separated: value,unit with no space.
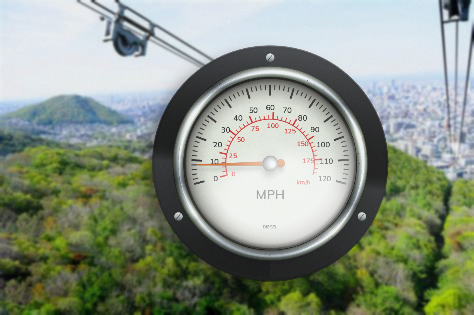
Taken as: 8,mph
